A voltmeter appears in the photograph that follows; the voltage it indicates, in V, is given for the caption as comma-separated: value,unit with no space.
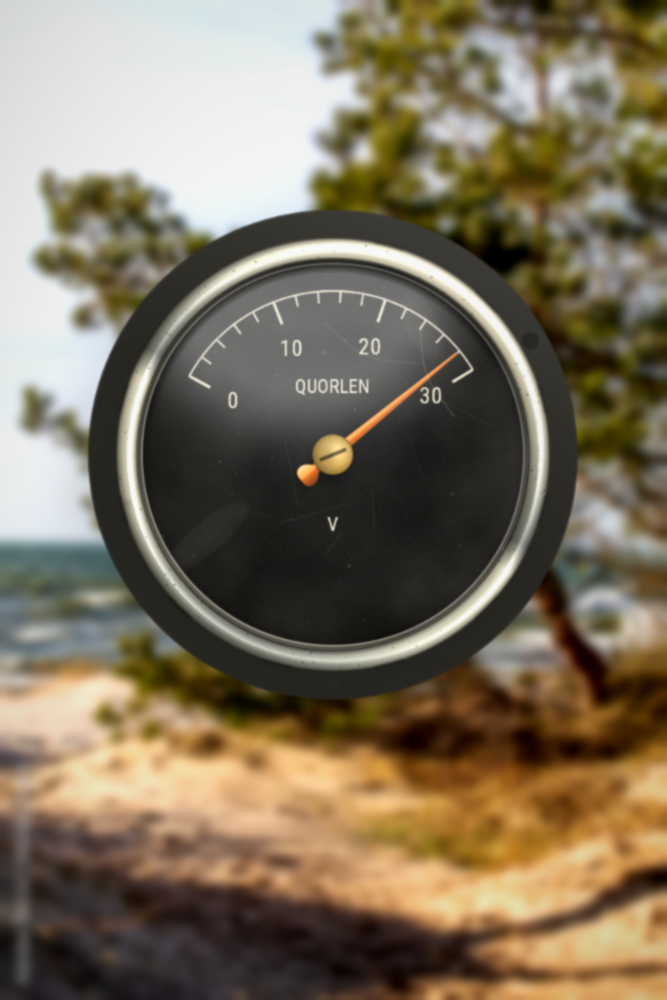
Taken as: 28,V
